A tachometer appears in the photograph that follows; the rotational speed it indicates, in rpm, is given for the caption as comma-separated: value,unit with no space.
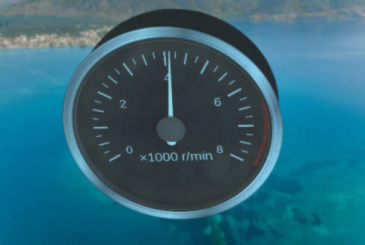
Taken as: 4125,rpm
